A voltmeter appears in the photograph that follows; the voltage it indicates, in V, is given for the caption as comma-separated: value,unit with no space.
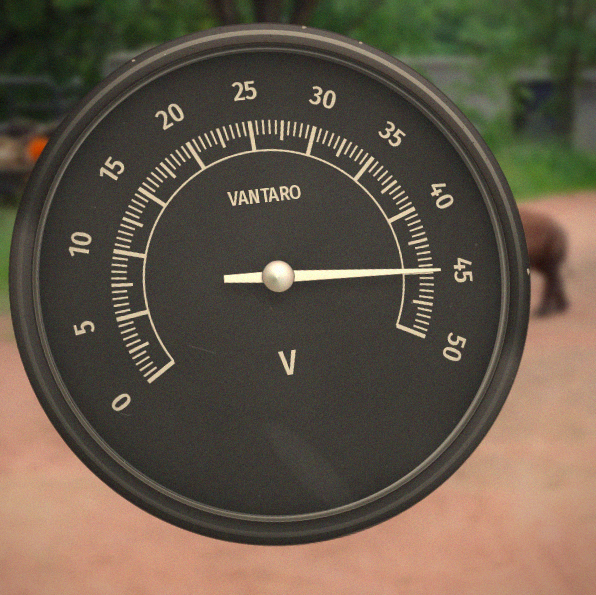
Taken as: 45,V
